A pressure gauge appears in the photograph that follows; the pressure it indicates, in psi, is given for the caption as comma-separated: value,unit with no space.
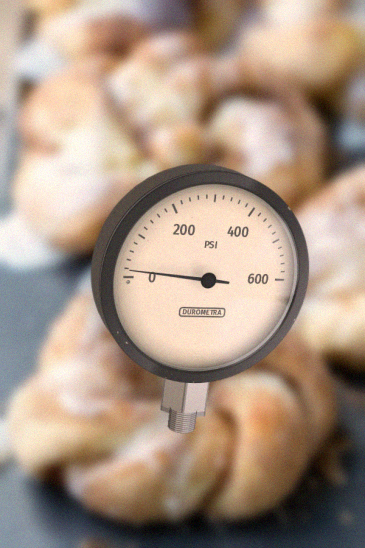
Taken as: 20,psi
